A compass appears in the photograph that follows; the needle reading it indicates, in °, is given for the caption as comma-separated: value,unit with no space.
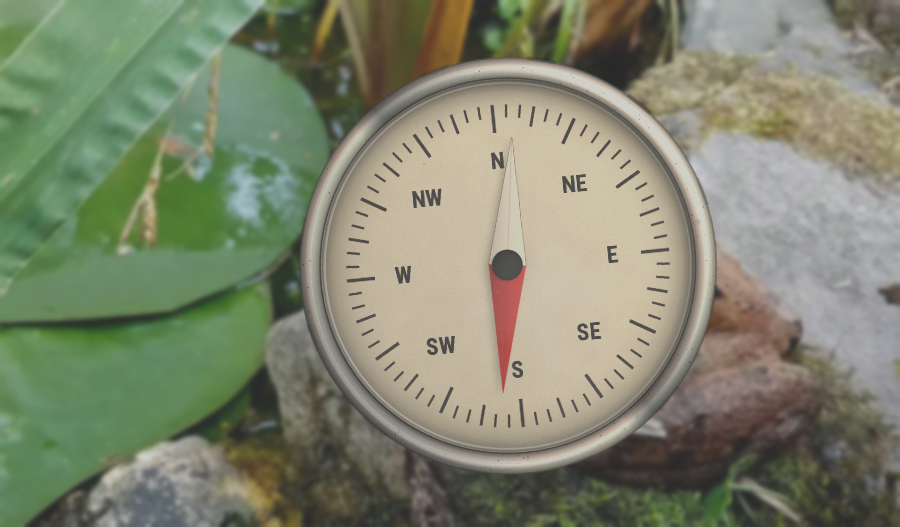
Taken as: 187.5,°
